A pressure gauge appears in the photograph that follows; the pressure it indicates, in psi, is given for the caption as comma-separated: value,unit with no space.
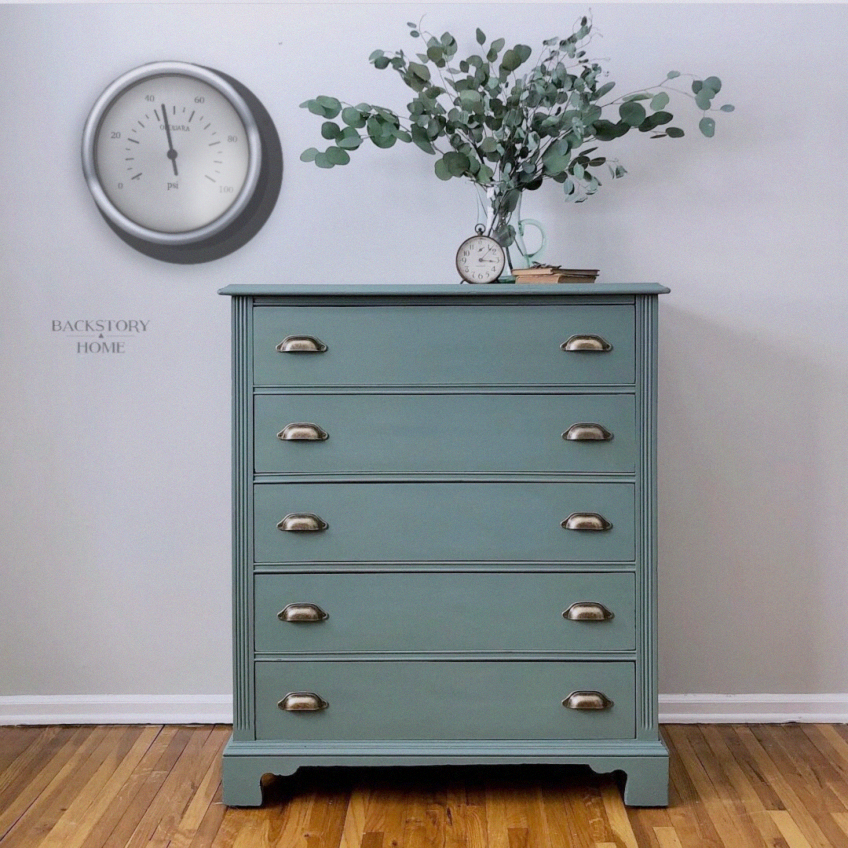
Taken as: 45,psi
